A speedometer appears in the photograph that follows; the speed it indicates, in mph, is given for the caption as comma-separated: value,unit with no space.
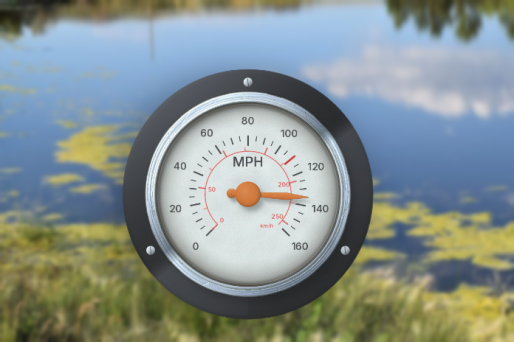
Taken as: 135,mph
